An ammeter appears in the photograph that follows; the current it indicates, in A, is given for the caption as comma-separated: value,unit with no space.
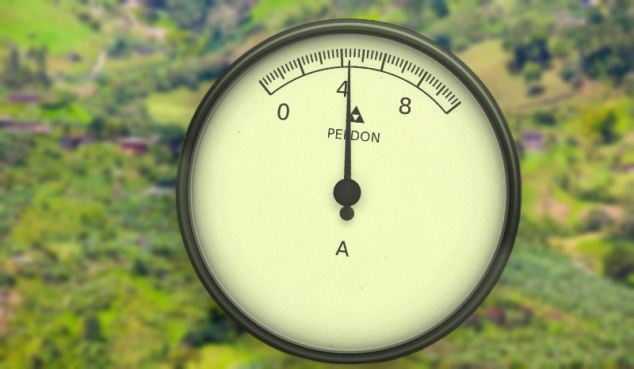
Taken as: 4.4,A
